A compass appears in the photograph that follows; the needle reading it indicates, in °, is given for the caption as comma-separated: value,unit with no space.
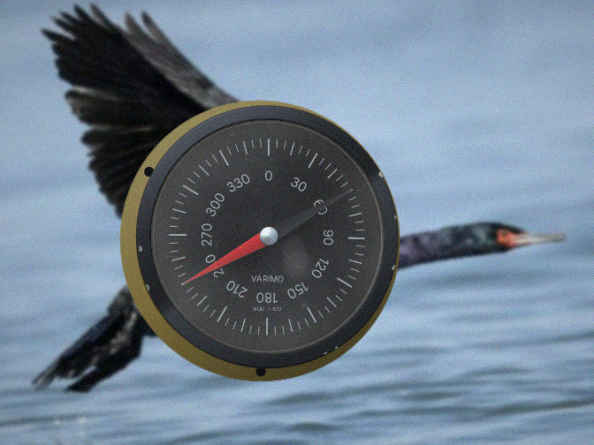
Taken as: 240,°
